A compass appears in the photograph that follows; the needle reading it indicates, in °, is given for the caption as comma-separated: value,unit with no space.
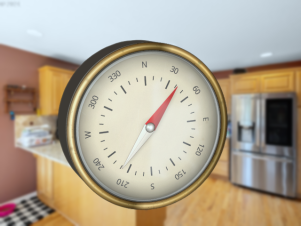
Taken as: 40,°
